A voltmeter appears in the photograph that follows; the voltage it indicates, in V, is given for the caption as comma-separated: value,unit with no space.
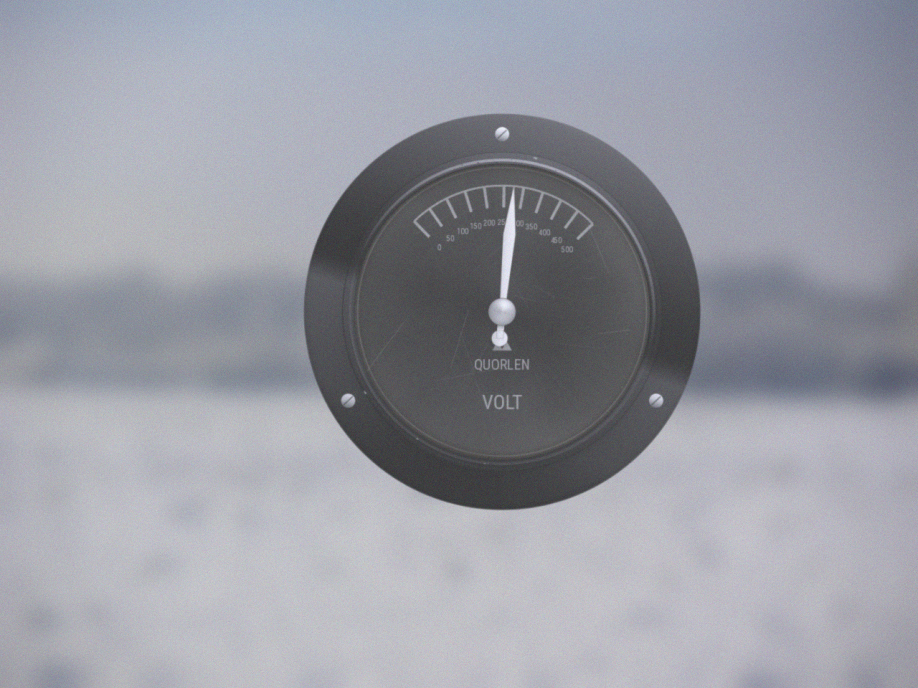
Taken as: 275,V
